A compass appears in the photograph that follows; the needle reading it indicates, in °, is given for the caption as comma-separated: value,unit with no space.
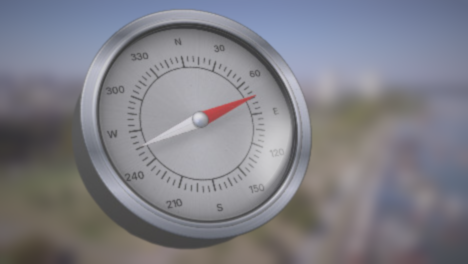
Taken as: 75,°
